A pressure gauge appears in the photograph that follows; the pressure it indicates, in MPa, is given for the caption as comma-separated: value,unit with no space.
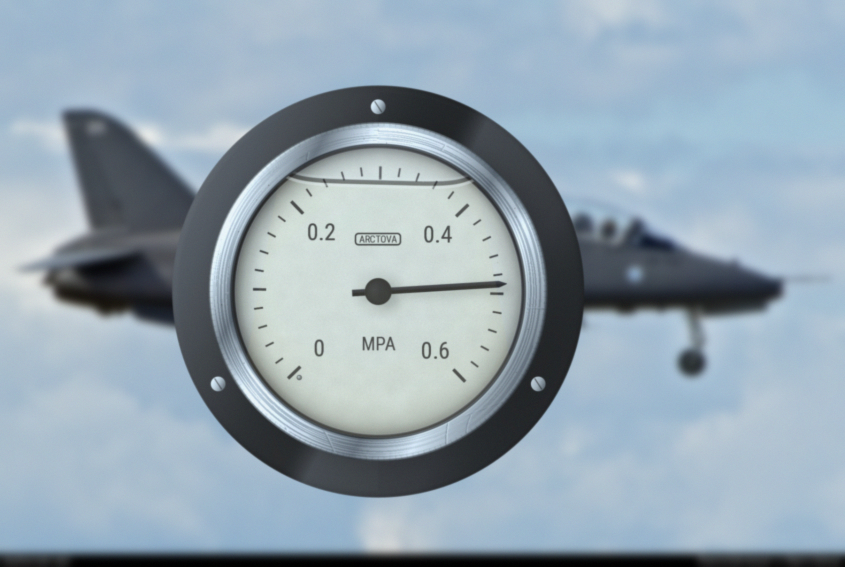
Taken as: 0.49,MPa
